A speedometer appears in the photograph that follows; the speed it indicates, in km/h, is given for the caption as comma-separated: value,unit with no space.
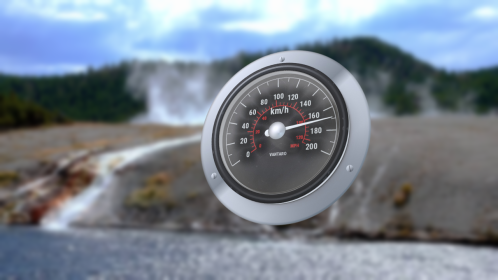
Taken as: 170,km/h
